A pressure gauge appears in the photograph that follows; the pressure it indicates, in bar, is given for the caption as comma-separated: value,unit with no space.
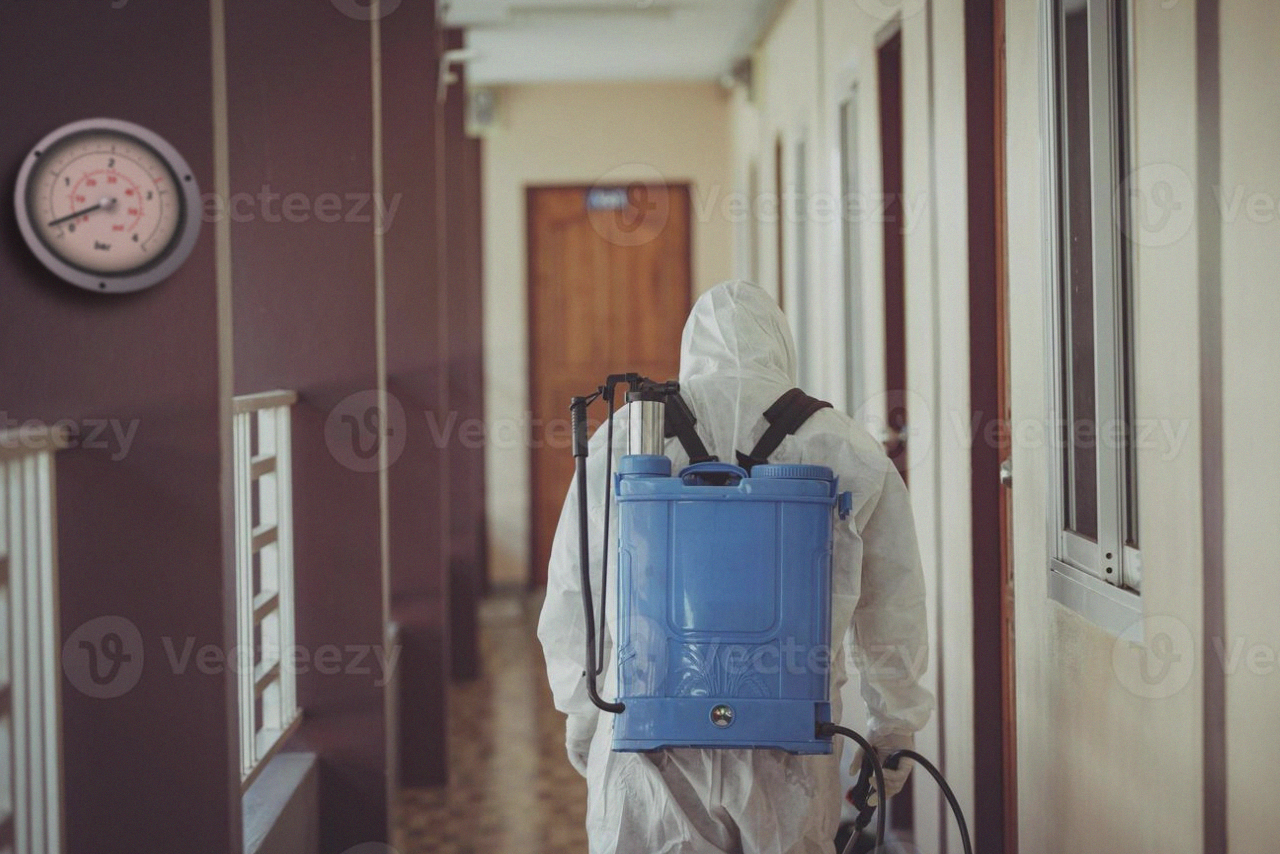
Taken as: 0.2,bar
